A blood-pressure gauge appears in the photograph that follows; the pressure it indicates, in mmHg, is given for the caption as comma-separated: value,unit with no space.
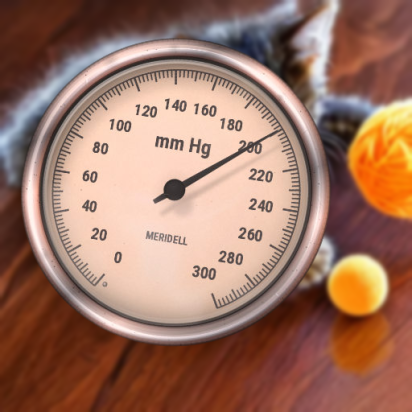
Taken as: 200,mmHg
